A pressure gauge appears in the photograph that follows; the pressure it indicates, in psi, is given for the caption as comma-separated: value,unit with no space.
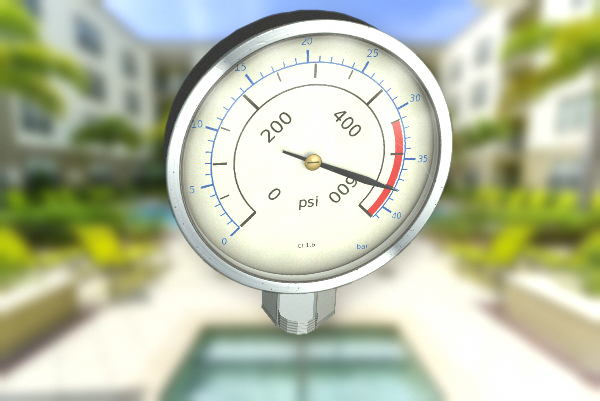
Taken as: 550,psi
